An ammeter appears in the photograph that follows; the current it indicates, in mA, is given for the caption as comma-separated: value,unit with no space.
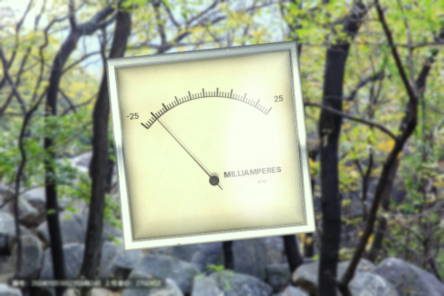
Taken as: -20,mA
